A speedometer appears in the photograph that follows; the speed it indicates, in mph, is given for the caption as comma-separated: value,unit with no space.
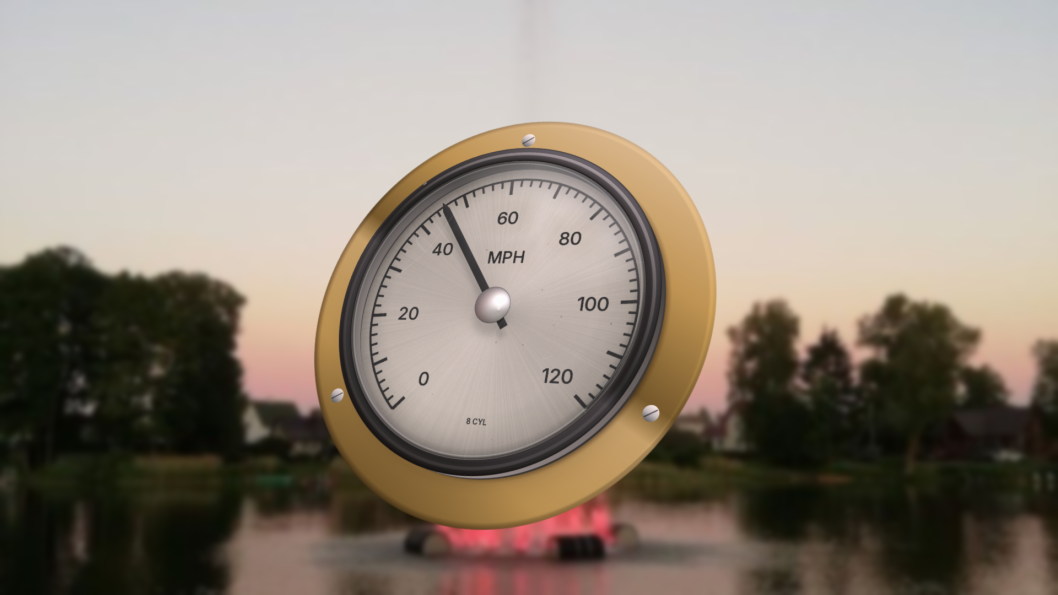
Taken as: 46,mph
